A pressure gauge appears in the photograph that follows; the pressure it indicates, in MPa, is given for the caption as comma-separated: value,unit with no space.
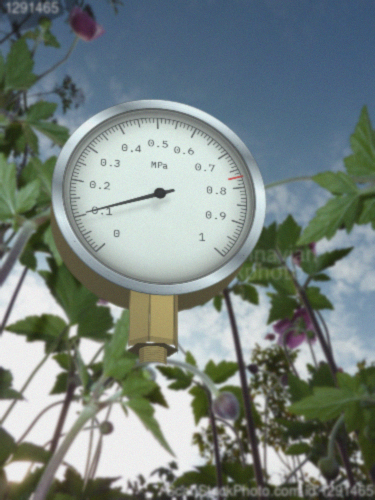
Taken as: 0.1,MPa
